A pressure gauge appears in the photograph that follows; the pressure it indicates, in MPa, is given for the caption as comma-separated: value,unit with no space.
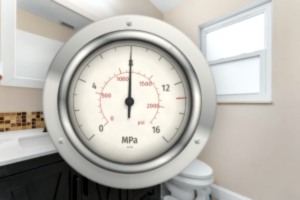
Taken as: 8,MPa
